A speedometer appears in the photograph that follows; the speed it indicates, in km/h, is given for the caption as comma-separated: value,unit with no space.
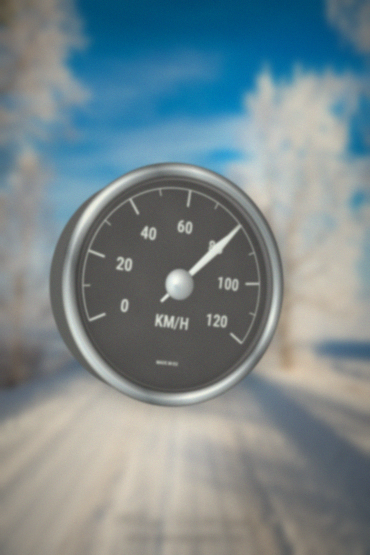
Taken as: 80,km/h
